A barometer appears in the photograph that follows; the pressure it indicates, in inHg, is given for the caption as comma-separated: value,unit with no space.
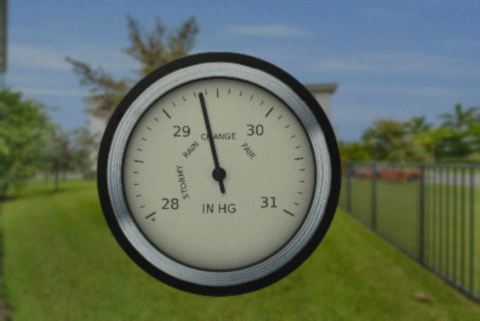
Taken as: 29.35,inHg
